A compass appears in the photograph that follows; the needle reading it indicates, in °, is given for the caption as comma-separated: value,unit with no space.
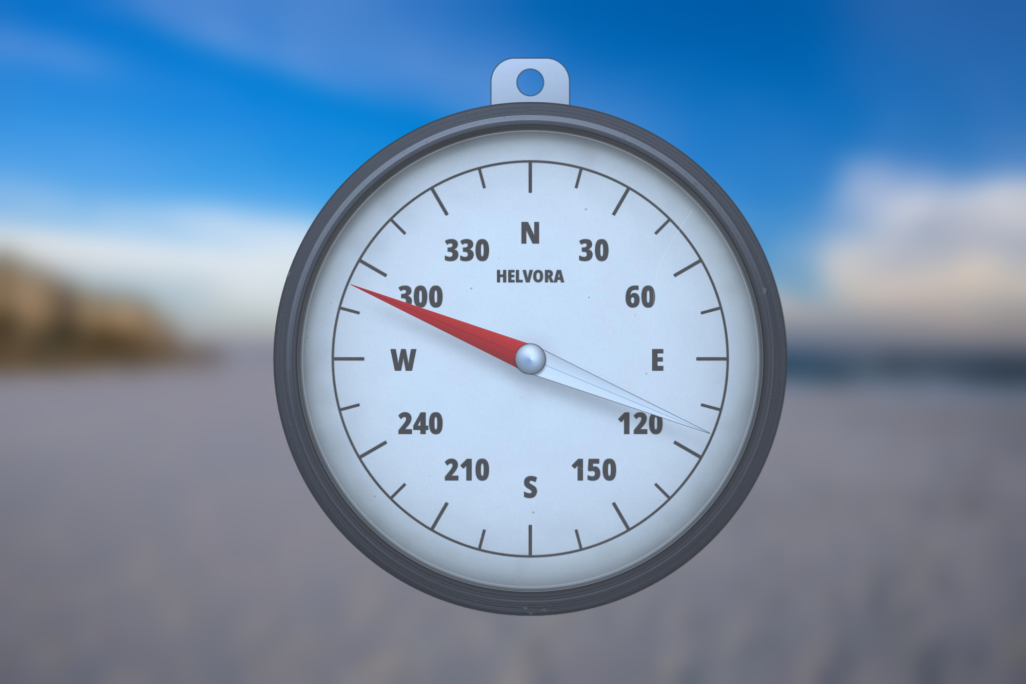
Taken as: 292.5,°
